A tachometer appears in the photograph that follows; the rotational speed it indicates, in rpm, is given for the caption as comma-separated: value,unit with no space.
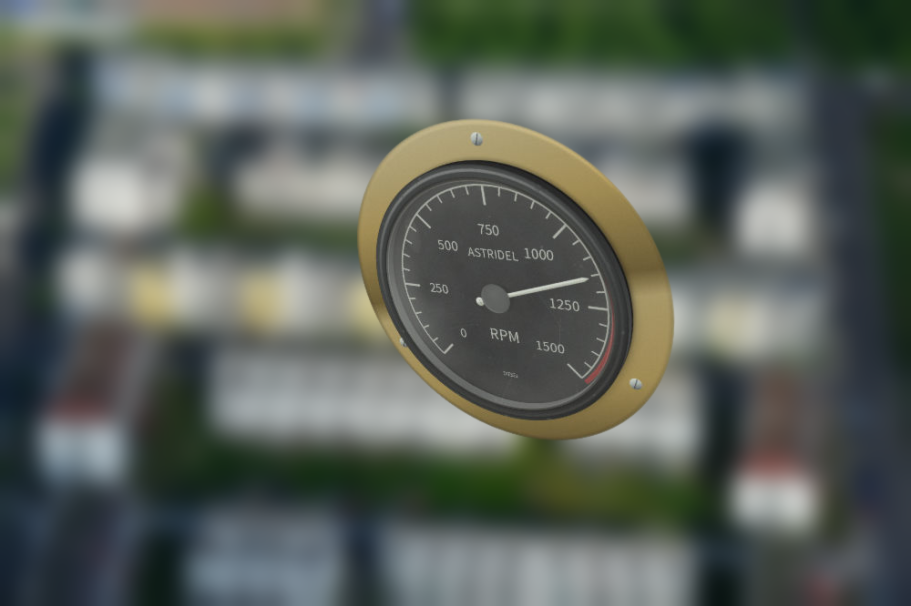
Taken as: 1150,rpm
